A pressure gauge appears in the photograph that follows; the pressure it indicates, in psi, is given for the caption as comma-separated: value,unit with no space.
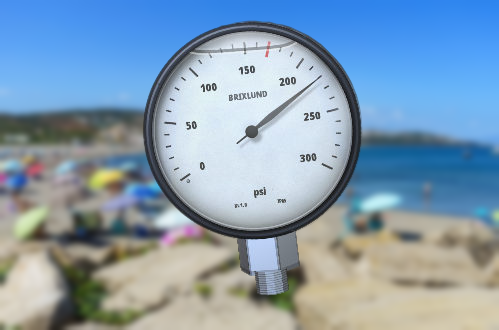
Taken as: 220,psi
